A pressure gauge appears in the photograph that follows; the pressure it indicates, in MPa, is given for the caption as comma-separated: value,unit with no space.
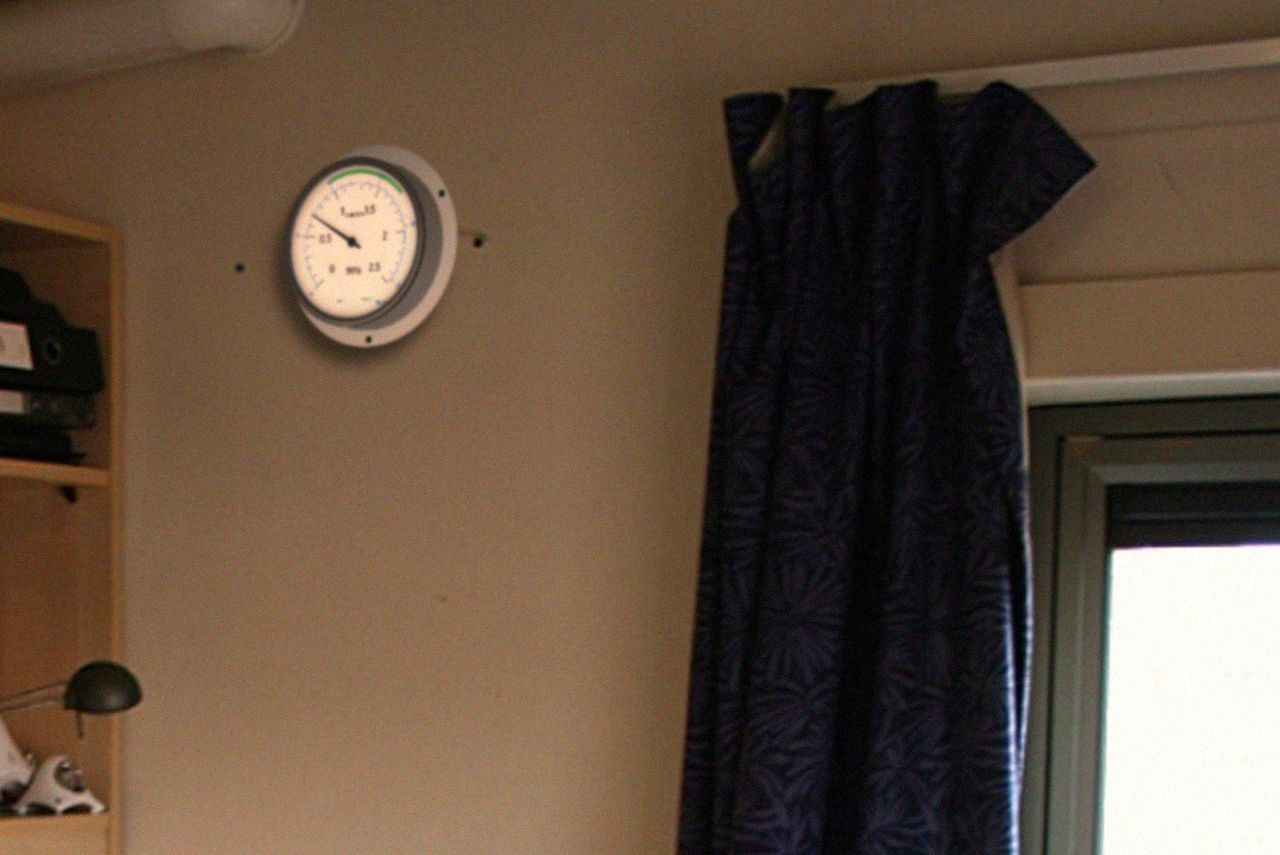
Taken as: 0.7,MPa
